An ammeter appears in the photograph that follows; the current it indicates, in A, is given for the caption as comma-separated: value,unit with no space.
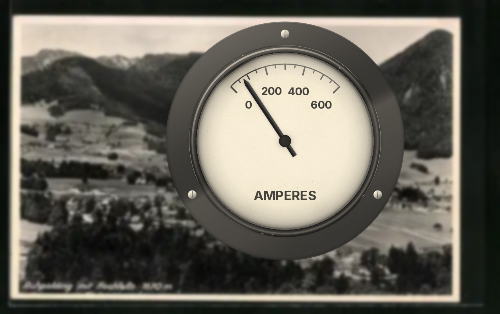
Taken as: 75,A
